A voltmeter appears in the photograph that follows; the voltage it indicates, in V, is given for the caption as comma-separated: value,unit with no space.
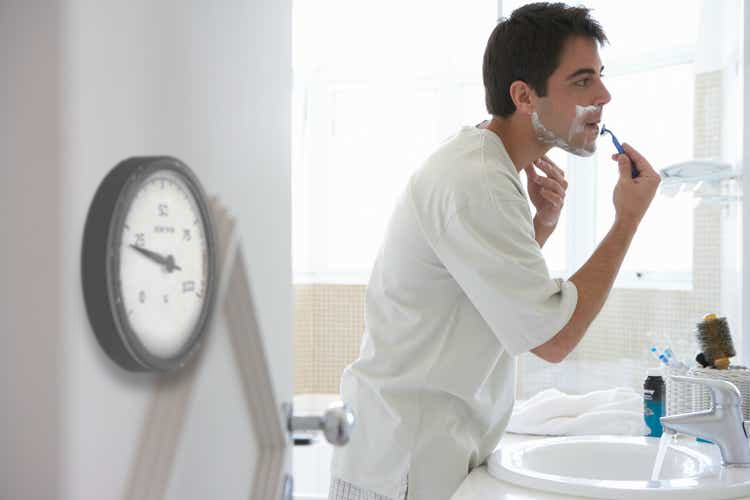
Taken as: 20,V
